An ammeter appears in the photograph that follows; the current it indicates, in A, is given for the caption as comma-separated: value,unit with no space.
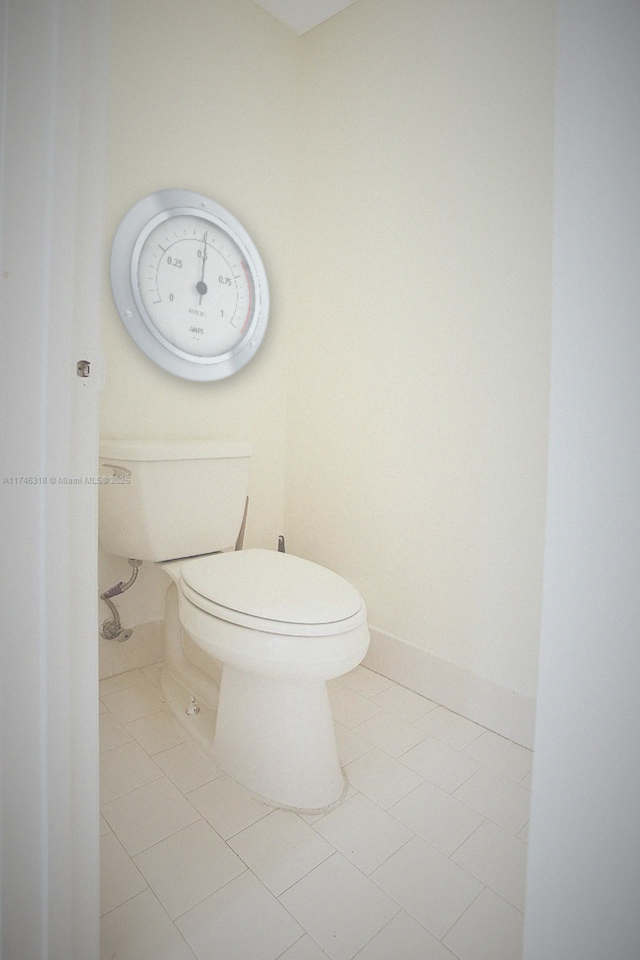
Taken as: 0.5,A
